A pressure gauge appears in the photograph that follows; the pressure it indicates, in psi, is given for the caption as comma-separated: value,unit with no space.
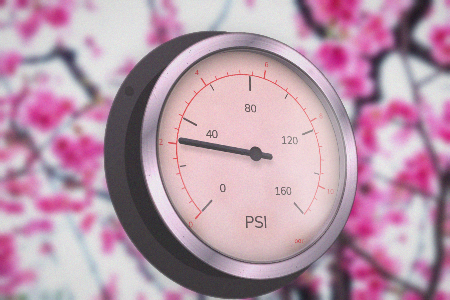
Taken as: 30,psi
